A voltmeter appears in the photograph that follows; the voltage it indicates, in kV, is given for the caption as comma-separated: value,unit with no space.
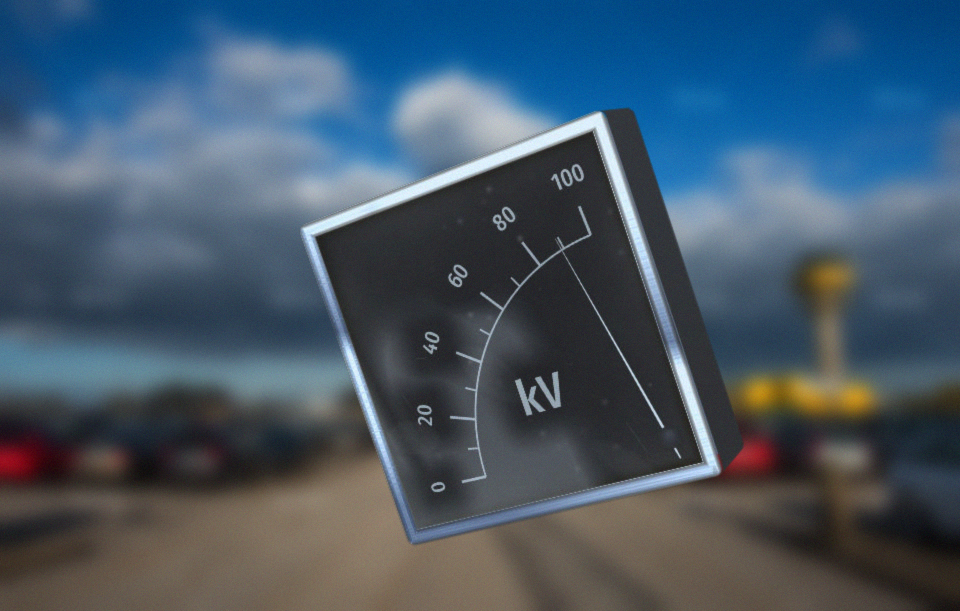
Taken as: 90,kV
